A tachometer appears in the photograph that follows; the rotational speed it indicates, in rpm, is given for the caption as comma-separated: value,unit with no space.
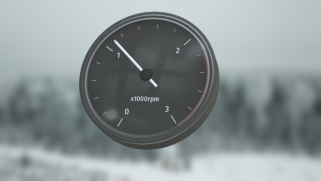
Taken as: 1100,rpm
